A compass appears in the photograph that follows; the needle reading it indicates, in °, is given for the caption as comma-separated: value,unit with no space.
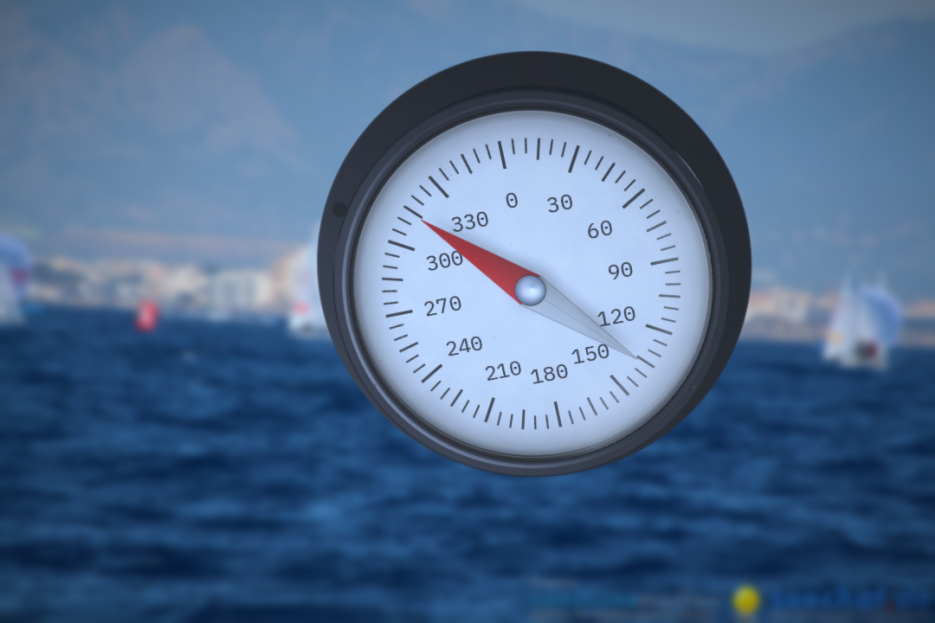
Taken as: 315,°
